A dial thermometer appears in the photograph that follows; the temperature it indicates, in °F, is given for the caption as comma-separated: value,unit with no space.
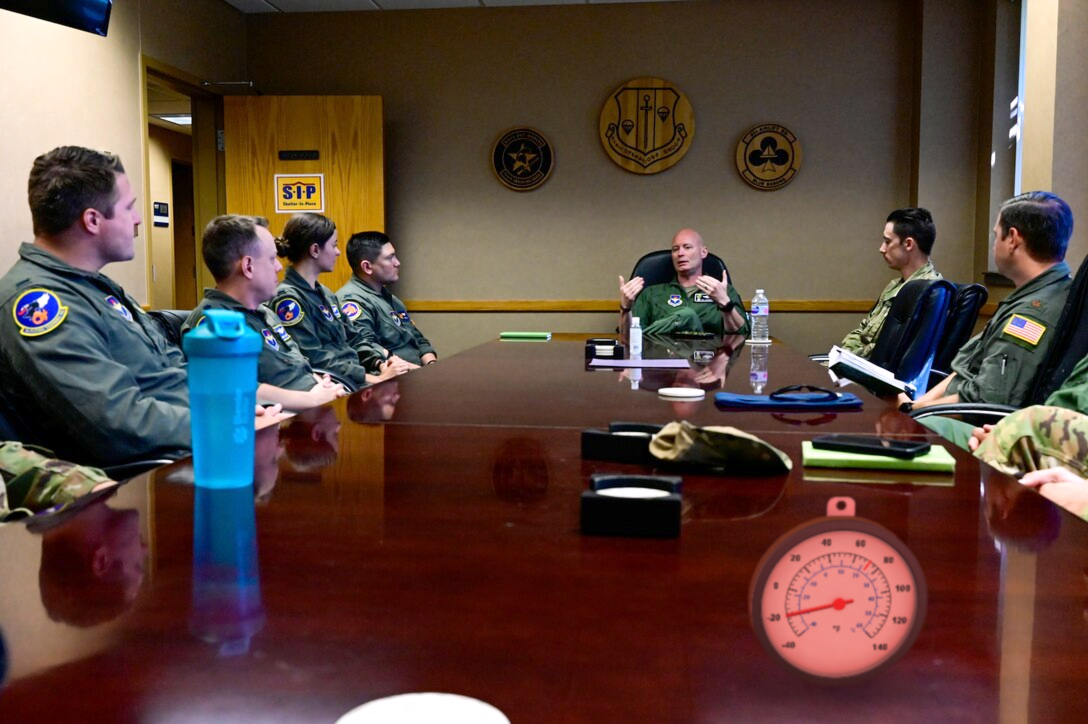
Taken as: -20,°F
